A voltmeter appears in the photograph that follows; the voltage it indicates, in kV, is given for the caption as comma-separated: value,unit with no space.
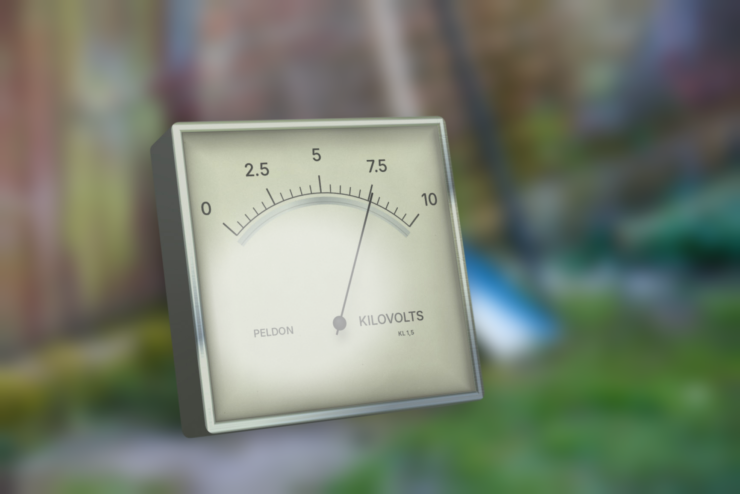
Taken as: 7.5,kV
